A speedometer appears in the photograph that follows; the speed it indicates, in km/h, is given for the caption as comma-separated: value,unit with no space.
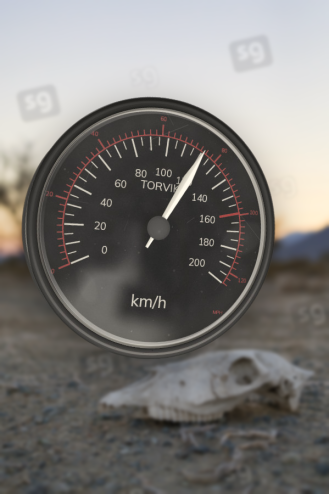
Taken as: 120,km/h
